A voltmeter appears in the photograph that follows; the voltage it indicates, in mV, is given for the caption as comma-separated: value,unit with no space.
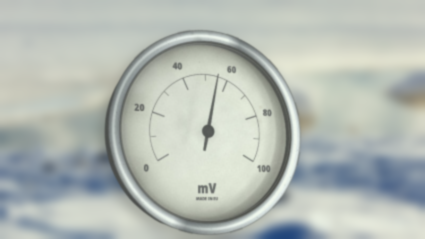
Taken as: 55,mV
